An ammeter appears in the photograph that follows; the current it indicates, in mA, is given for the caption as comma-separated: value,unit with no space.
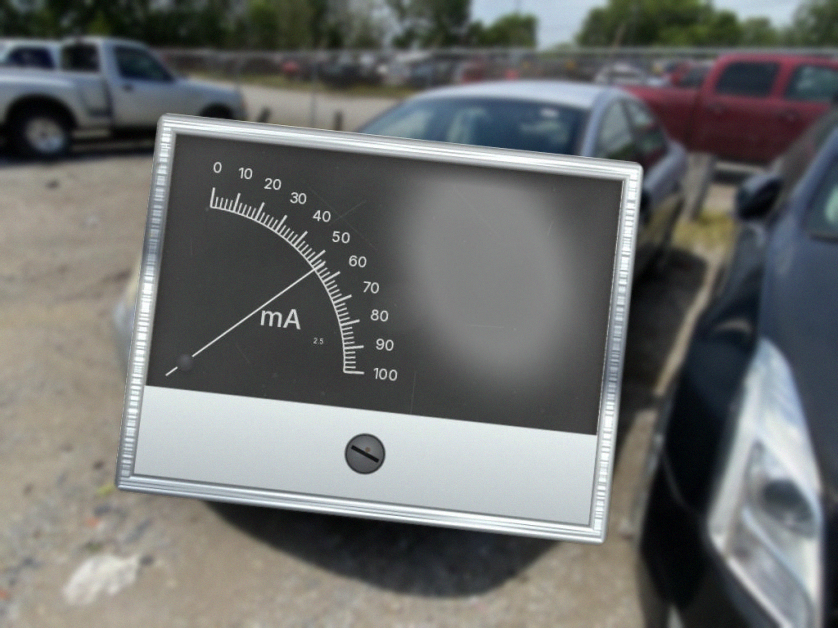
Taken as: 54,mA
